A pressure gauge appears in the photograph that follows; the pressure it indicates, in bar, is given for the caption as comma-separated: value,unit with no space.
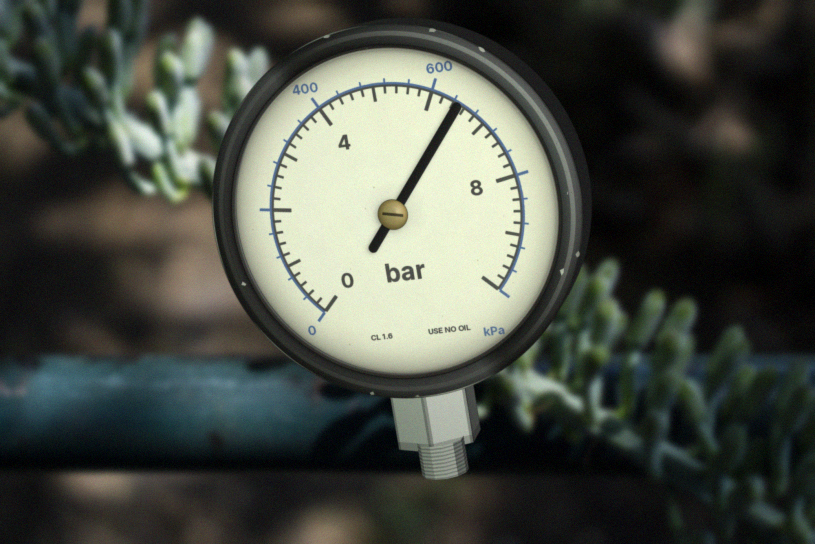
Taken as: 6.5,bar
